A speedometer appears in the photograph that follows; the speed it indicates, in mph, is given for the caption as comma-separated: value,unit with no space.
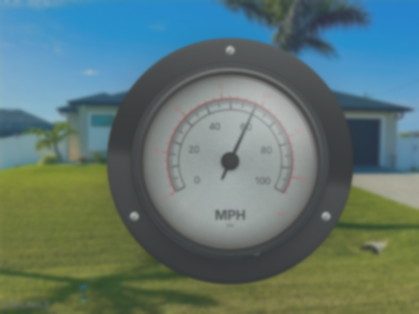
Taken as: 60,mph
